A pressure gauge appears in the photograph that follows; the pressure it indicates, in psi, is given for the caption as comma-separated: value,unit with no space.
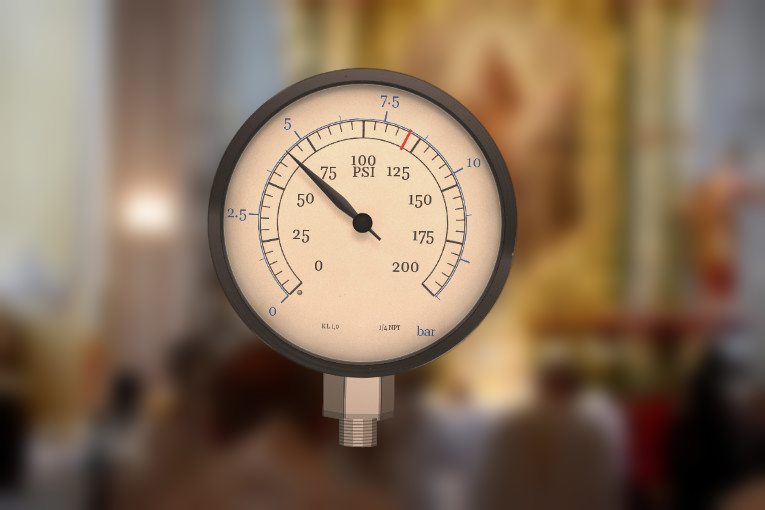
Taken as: 65,psi
